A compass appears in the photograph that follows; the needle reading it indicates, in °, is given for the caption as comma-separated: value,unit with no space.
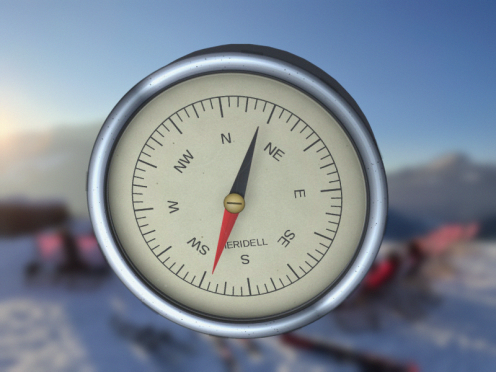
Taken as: 205,°
